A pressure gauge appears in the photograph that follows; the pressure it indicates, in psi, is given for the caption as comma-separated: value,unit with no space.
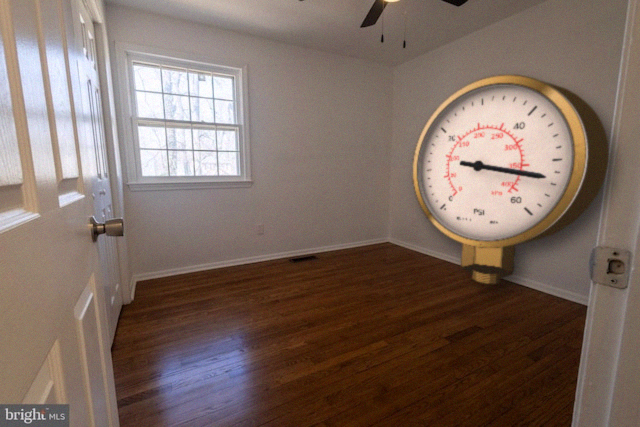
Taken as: 53,psi
